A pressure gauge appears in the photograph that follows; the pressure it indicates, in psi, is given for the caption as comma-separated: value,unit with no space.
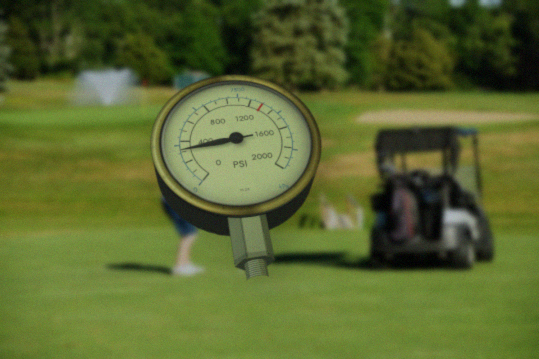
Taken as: 300,psi
